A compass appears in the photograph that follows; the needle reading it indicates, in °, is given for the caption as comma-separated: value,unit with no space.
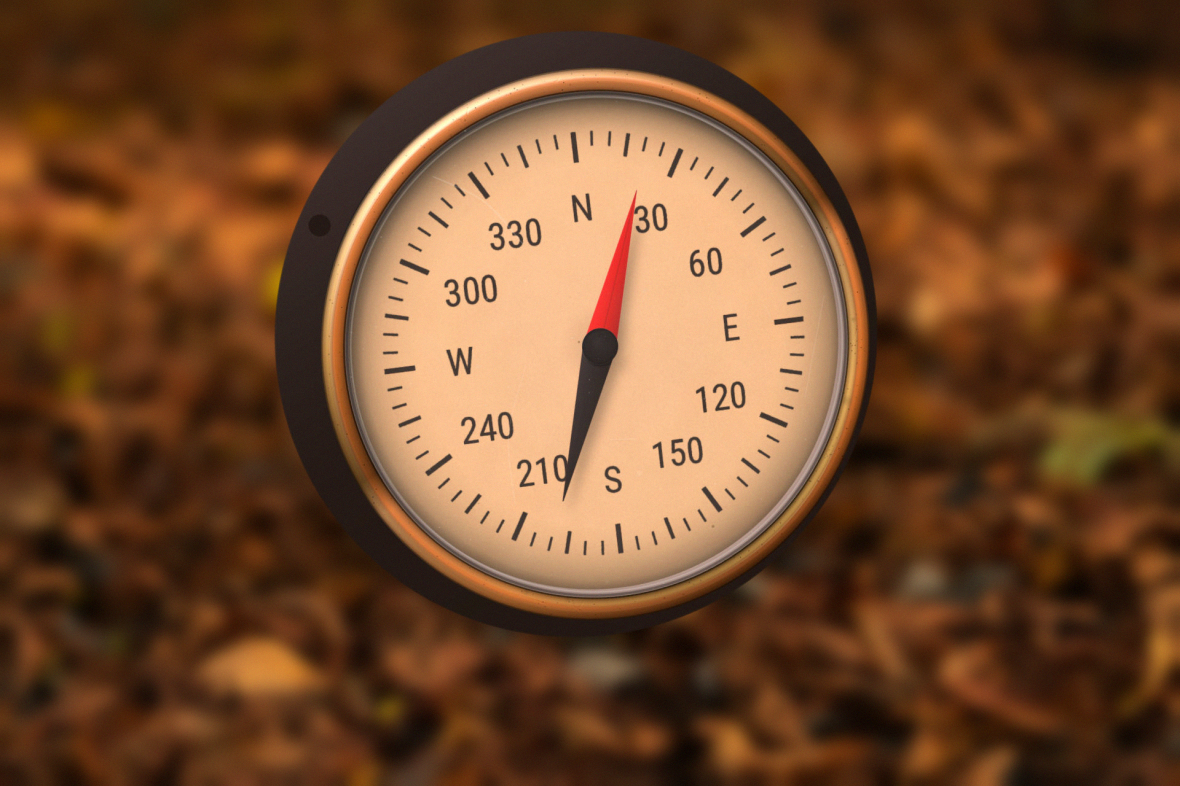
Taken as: 20,°
